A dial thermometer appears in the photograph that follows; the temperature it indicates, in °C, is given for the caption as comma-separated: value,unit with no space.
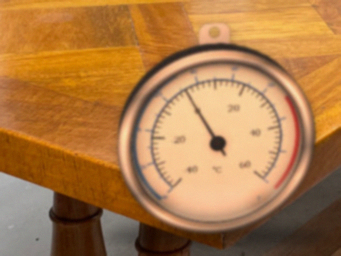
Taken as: 0,°C
